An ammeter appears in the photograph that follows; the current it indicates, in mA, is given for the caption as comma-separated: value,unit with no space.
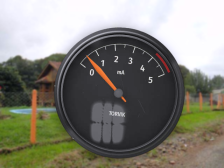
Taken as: 0.5,mA
